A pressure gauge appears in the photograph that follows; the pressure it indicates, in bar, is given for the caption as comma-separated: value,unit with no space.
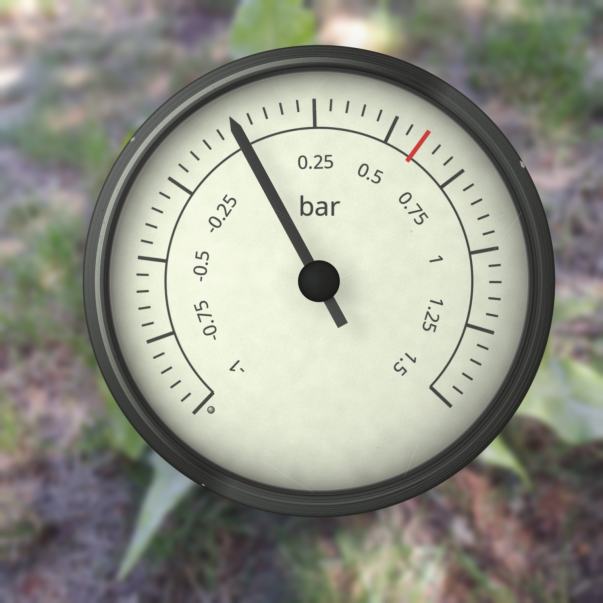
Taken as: 0,bar
